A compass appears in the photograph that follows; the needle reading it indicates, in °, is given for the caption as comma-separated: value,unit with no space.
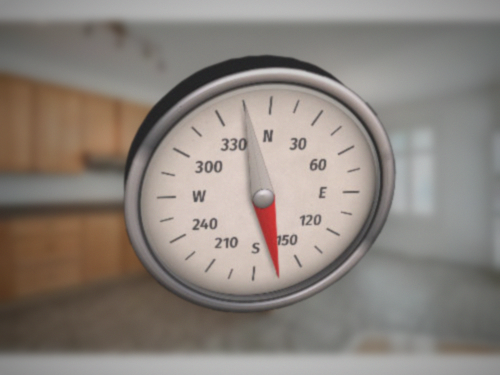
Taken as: 165,°
